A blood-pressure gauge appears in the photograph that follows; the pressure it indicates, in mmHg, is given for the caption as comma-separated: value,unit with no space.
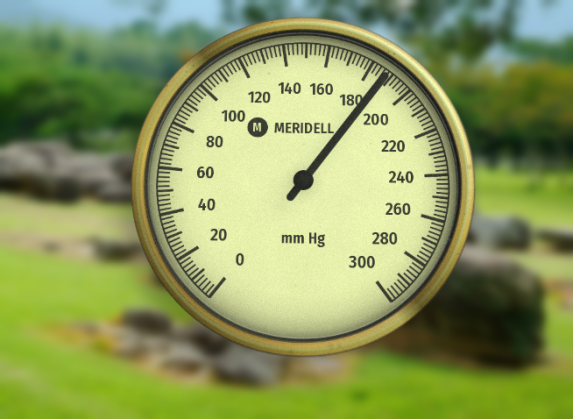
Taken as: 188,mmHg
